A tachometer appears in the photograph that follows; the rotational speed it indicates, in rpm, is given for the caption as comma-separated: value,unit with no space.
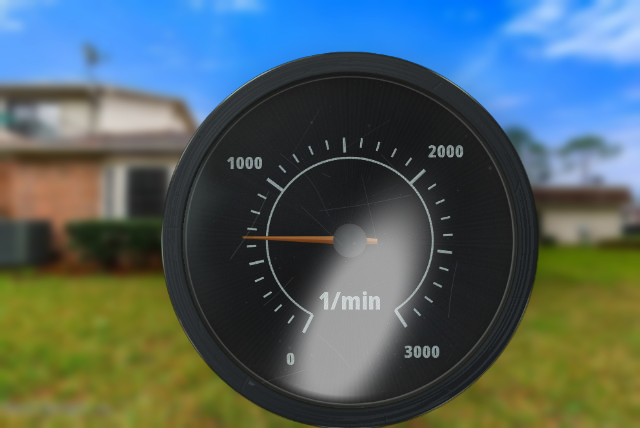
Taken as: 650,rpm
